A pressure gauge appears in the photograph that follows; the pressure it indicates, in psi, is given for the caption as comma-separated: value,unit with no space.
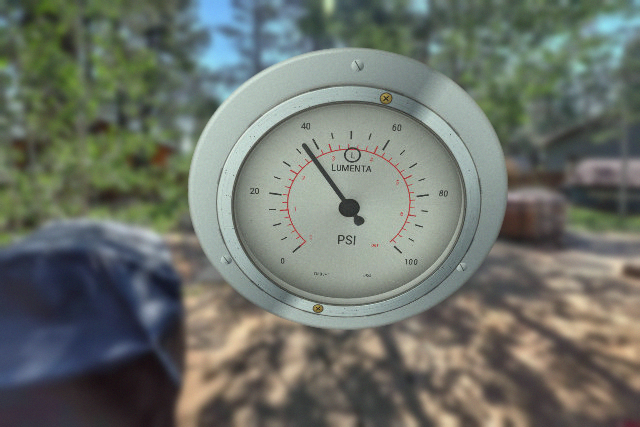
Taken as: 37.5,psi
